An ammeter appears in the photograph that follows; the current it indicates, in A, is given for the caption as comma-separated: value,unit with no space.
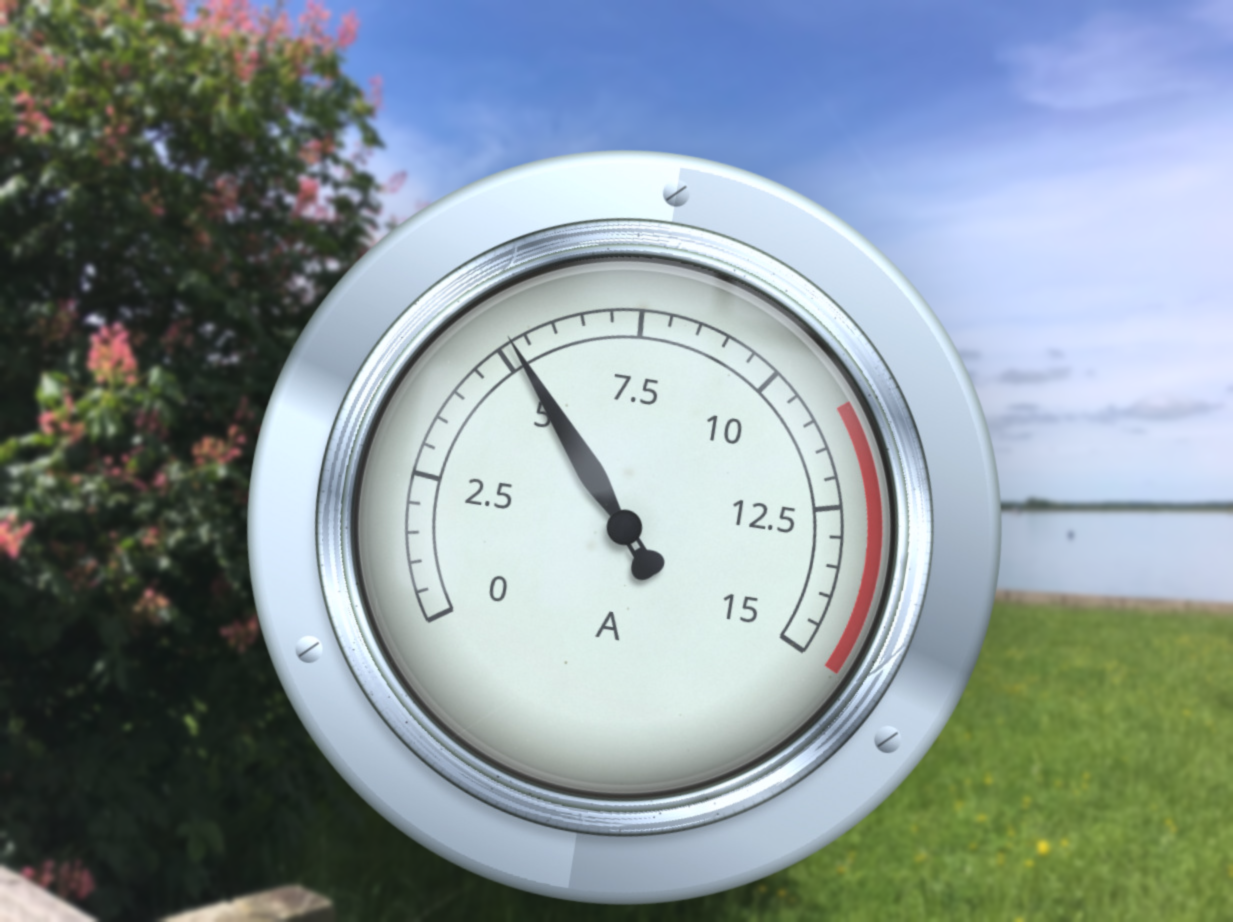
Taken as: 5.25,A
